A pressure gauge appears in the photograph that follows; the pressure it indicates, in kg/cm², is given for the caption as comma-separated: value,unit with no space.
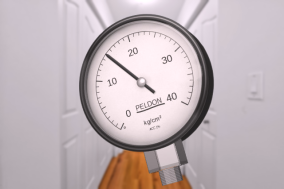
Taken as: 15,kg/cm²
